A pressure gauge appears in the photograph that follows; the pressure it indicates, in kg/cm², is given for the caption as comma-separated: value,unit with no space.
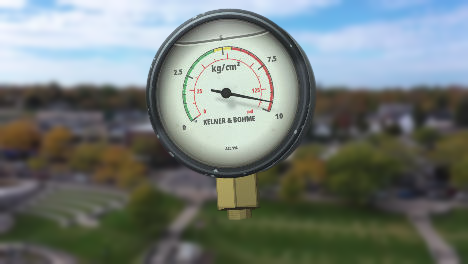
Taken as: 9.5,kg/cm²
